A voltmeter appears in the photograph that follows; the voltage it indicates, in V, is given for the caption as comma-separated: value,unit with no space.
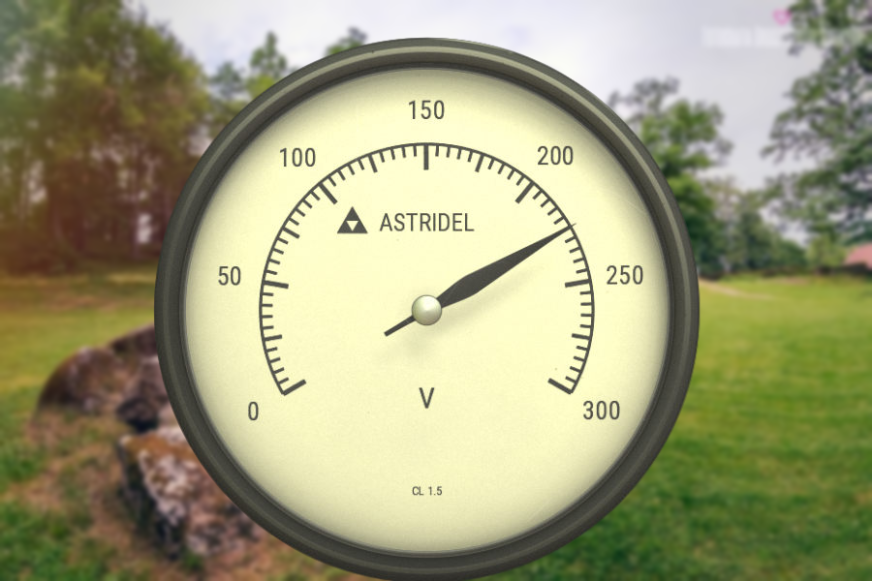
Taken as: 225,V
